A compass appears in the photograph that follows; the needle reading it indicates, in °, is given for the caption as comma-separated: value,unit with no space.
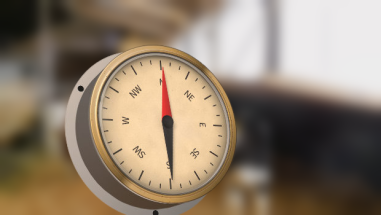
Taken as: 0,°
